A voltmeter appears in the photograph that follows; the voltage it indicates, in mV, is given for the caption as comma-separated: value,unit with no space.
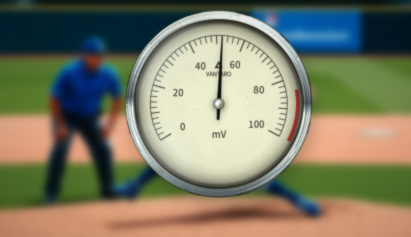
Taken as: 52,mV
